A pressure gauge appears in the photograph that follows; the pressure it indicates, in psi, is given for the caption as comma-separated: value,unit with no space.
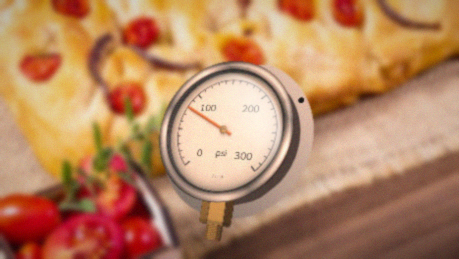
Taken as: 80,psi
